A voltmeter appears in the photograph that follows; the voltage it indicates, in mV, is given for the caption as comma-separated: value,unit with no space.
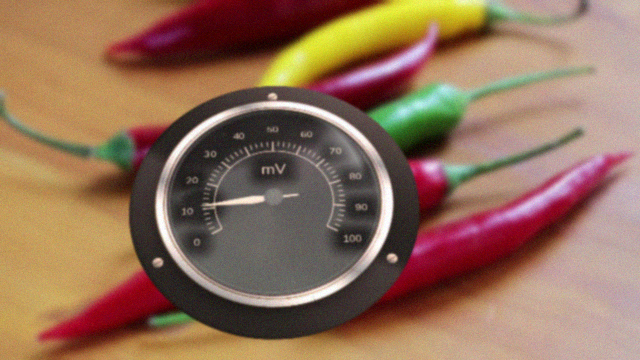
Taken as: 10,mV
